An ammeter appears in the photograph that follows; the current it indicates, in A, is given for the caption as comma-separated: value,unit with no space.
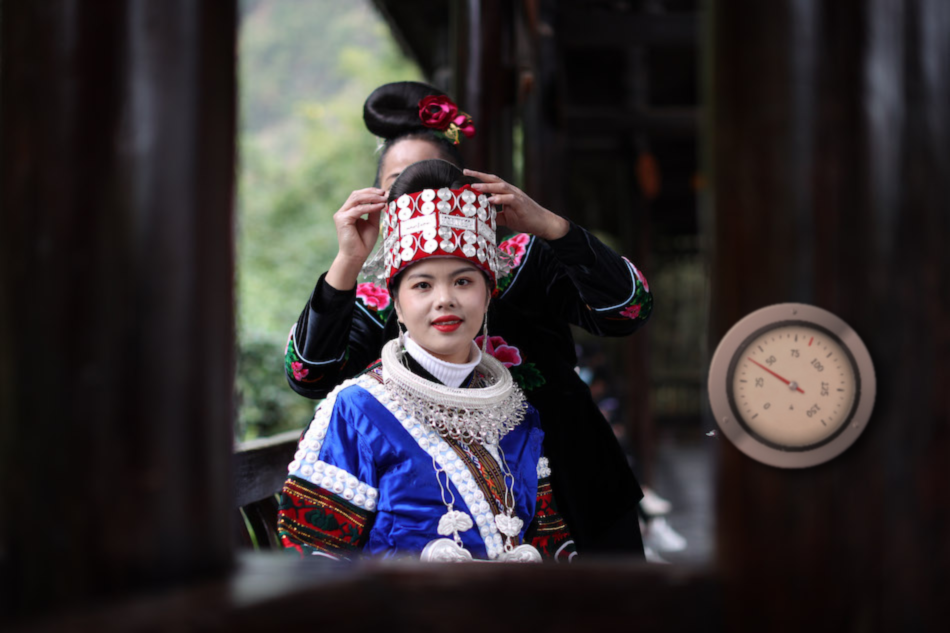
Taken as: 40,A
